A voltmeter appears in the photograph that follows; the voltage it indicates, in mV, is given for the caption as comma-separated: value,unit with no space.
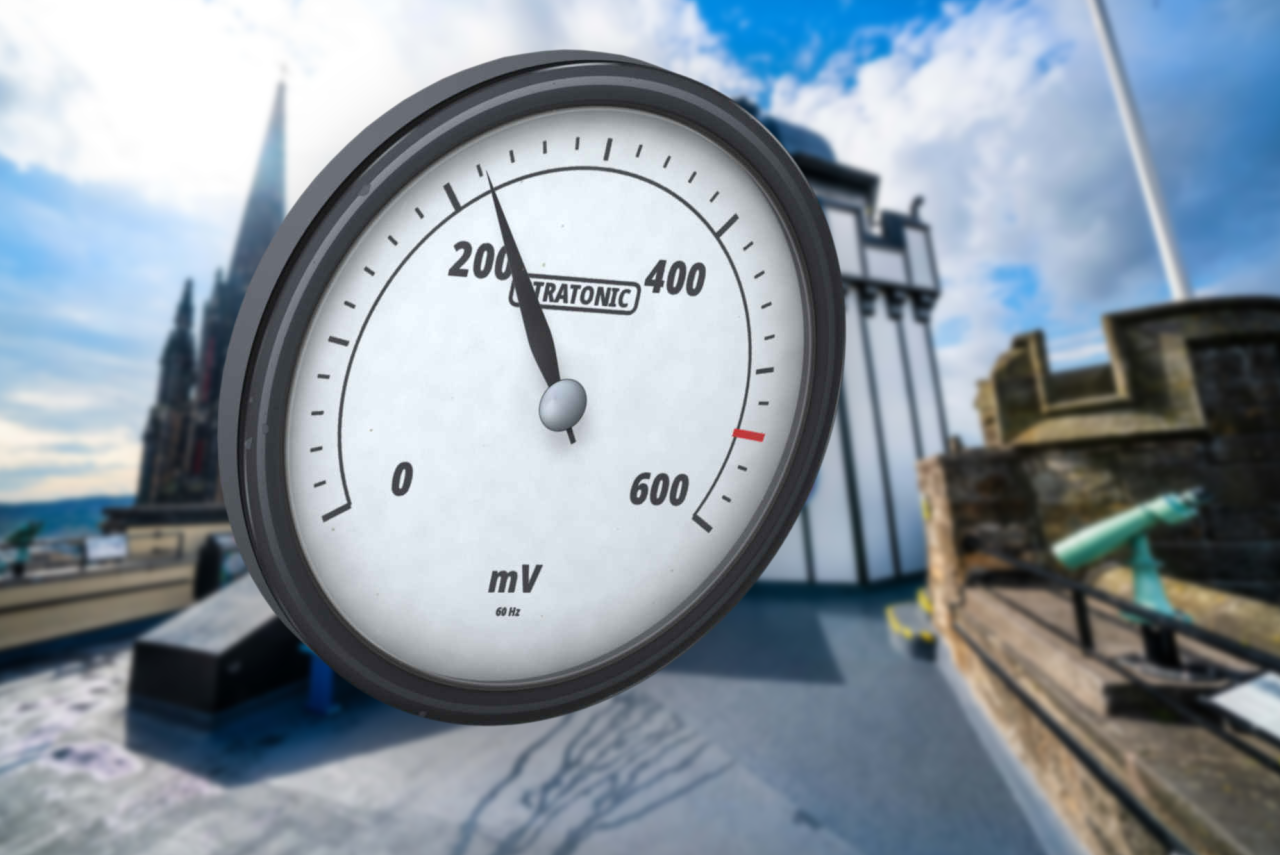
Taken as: 220,mV
